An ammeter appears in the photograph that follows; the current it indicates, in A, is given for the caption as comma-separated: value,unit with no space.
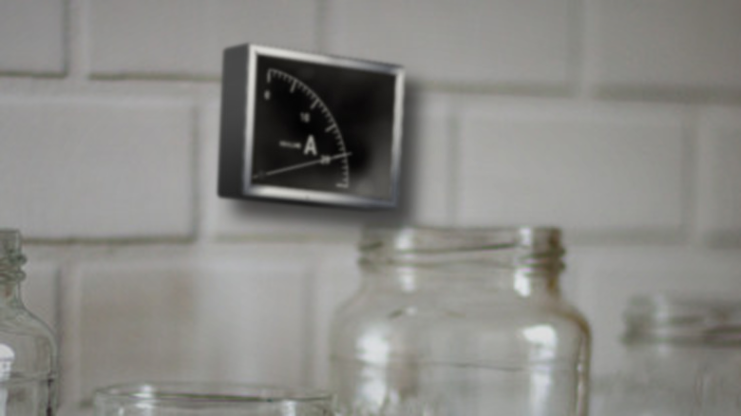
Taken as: 20,A
